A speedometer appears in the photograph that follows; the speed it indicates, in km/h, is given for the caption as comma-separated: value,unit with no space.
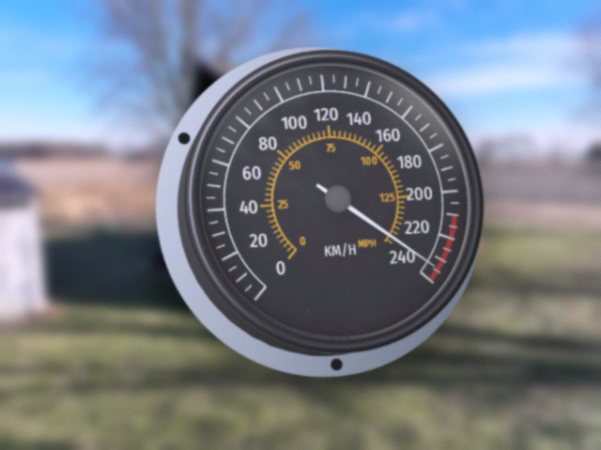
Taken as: 235,km/h
